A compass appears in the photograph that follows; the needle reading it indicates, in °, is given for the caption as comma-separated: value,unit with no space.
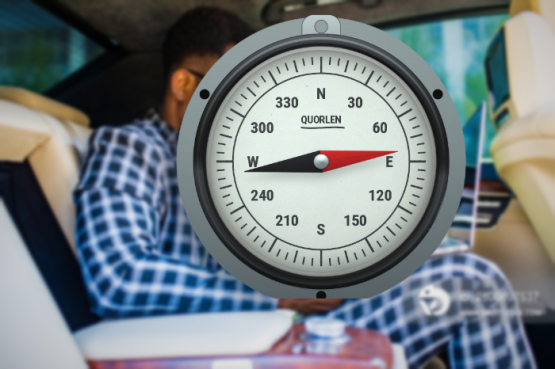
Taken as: 82.5,°
